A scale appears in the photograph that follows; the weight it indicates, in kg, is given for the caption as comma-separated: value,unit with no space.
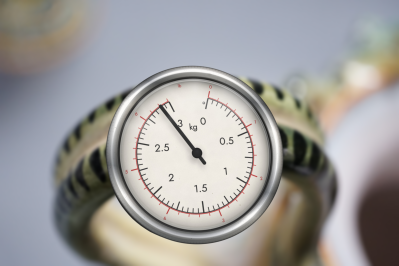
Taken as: 2.9,kg
